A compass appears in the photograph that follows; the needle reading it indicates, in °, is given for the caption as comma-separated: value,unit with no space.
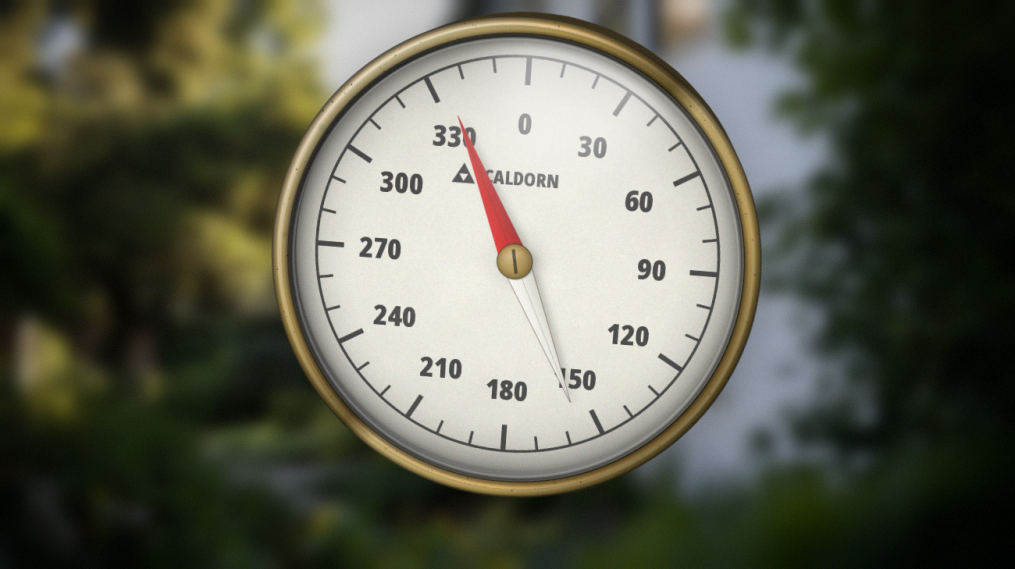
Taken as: 335,°
